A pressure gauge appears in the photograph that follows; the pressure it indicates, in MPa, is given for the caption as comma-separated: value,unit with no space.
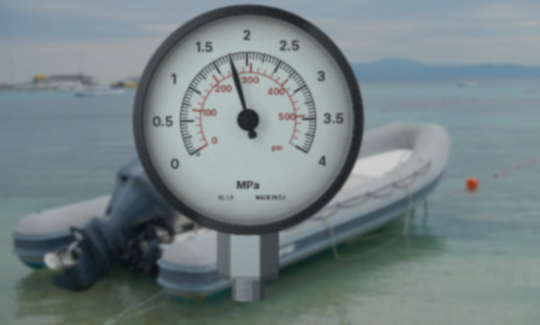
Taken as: 1.75,MPa
